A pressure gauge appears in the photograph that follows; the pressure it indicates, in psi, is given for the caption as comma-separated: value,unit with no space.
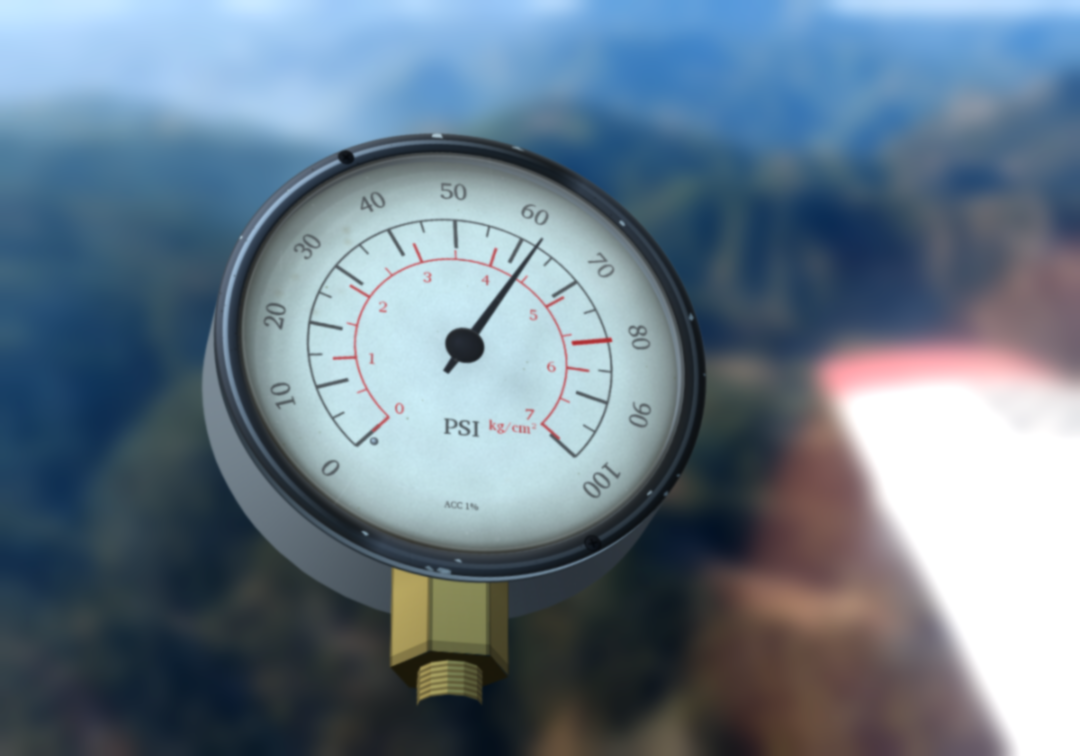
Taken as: 62.5,psi
